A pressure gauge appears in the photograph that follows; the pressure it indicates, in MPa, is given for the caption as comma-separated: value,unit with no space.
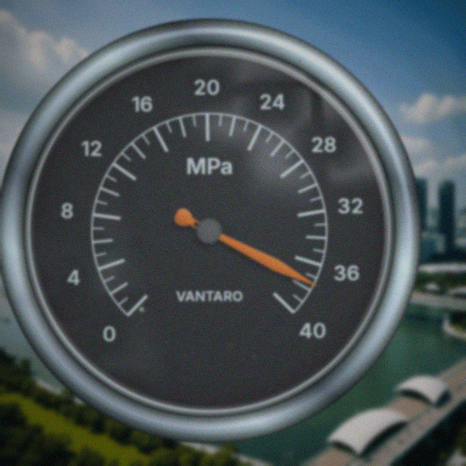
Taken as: 37.5,MPa
